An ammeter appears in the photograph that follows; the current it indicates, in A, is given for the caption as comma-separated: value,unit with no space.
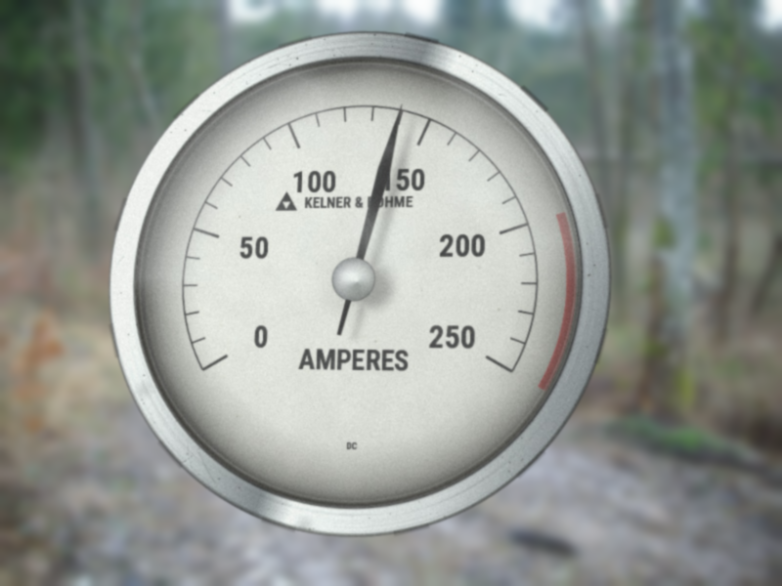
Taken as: 140,A
